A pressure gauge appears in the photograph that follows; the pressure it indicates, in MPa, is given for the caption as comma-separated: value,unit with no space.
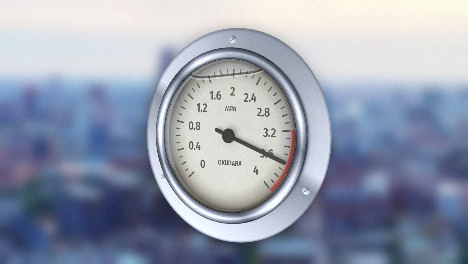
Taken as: 3.6,MPa
